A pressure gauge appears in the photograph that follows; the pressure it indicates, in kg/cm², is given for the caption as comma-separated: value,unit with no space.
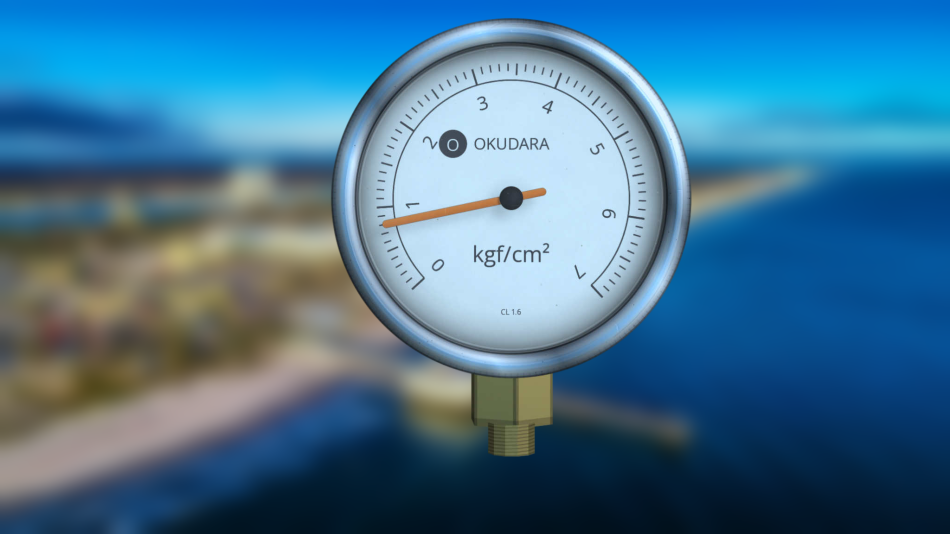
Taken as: 0.8,kg/cm²
